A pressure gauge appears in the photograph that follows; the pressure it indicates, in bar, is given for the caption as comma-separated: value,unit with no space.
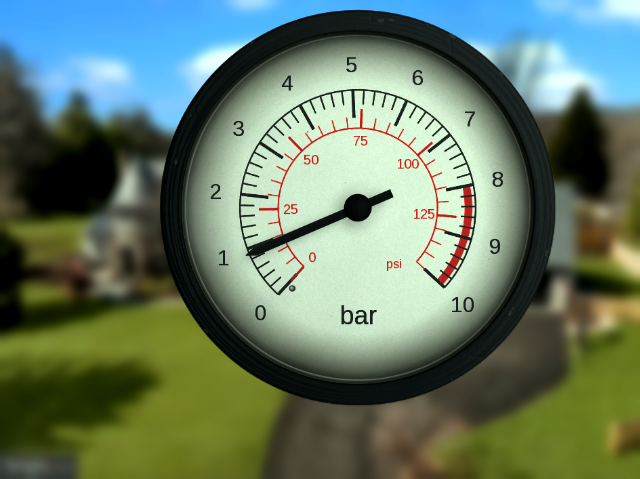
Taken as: 0.9,bar
